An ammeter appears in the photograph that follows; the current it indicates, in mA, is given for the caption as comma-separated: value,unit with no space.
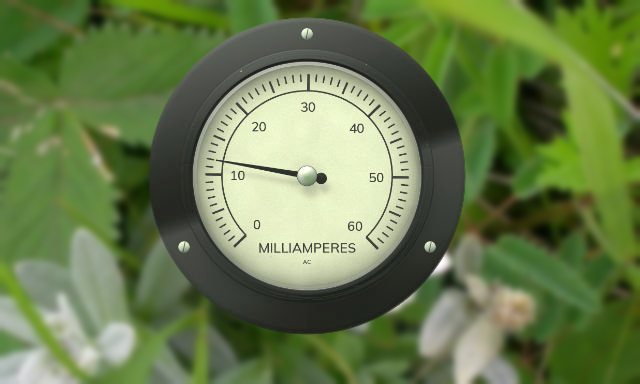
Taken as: 12,mA
